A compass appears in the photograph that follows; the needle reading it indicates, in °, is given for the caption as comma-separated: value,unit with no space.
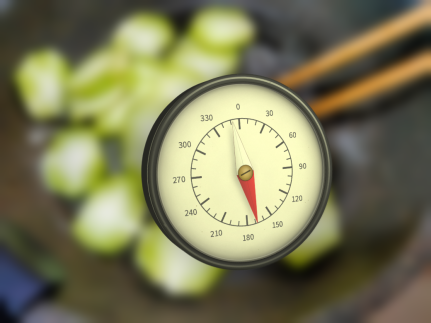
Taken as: 170,°
